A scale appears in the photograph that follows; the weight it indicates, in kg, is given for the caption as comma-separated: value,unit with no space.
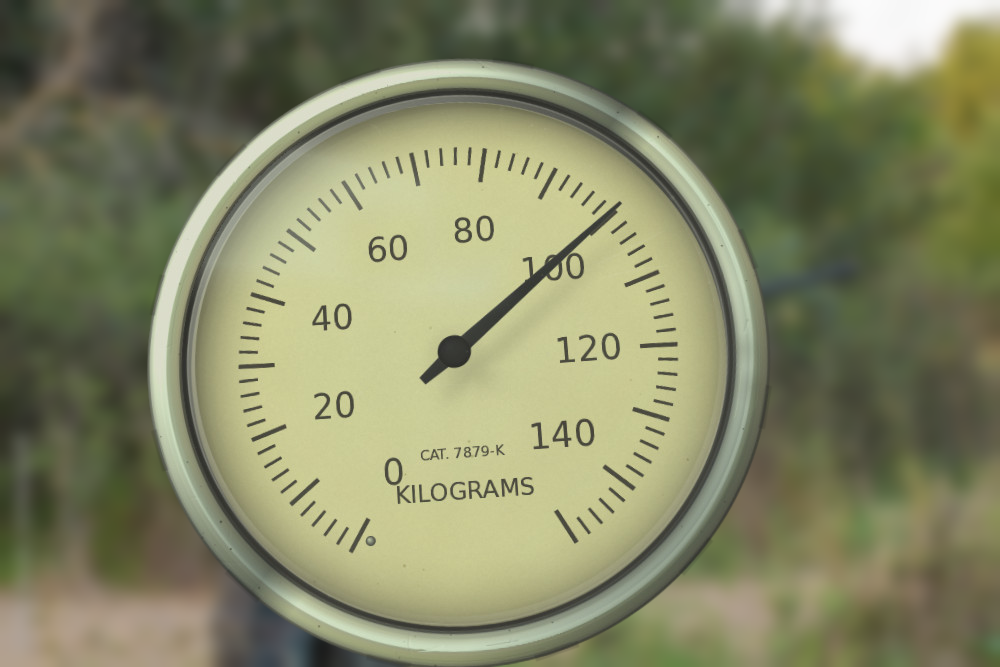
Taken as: 100,kg
